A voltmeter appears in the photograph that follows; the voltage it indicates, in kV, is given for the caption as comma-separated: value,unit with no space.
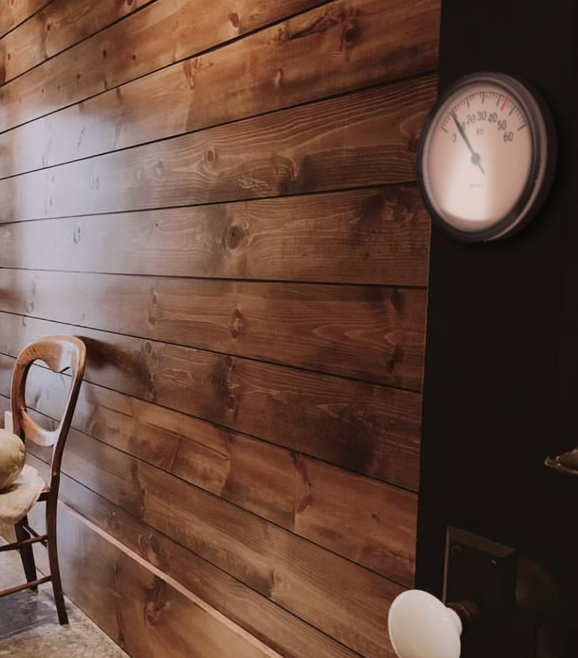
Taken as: 10,kV
